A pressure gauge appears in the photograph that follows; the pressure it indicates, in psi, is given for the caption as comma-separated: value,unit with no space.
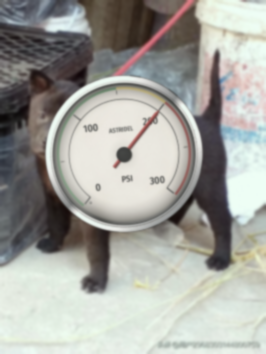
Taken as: 200,psi
